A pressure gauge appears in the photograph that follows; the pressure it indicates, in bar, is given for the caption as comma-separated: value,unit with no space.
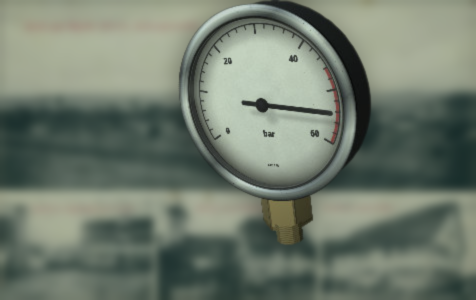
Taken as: 54,bar
